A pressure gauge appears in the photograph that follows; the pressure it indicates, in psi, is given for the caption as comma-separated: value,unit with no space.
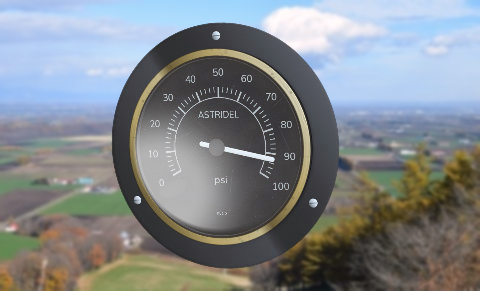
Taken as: 92,psi
